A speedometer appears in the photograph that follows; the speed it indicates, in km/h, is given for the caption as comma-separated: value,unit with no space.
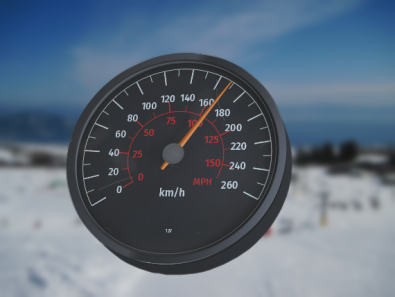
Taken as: 170,km/h
